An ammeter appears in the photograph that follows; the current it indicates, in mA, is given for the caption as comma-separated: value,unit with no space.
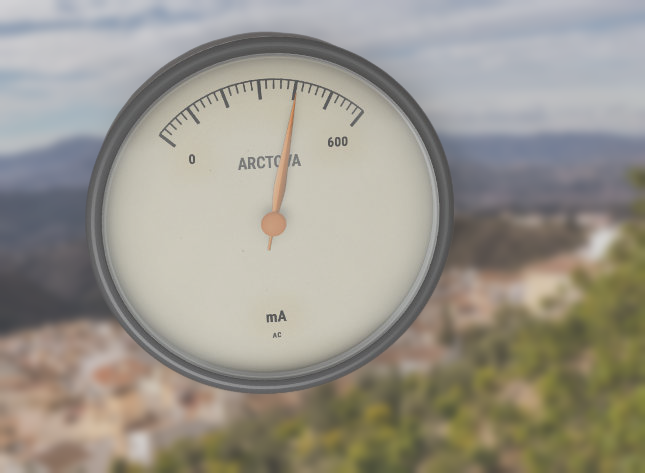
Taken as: 400,mA
